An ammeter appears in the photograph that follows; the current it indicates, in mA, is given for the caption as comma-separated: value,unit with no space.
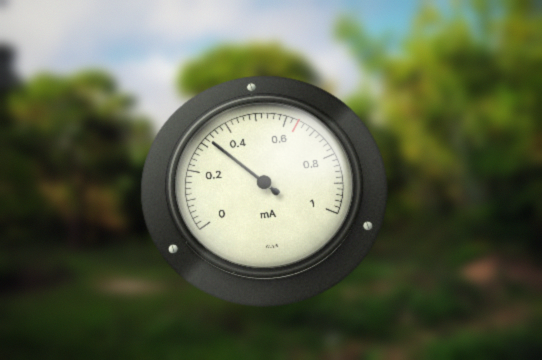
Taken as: 0.32,mA
